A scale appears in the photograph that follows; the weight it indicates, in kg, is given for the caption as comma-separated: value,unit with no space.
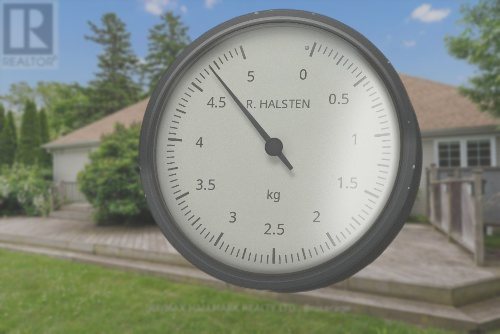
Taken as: 4.7,kg
